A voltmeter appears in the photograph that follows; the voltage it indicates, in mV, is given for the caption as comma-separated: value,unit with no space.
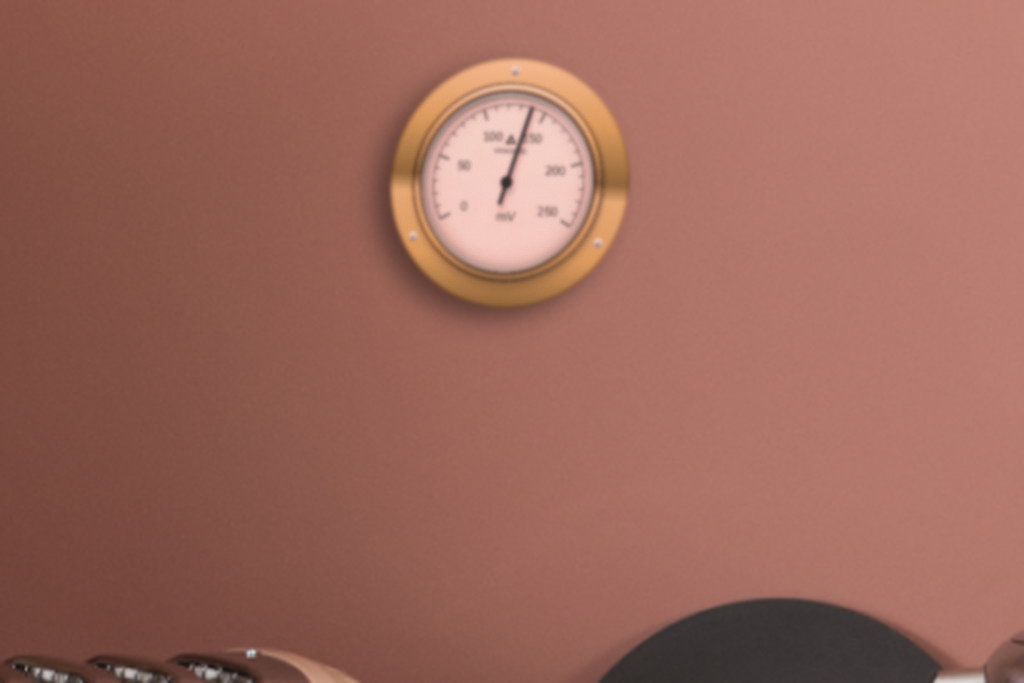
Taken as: 140,mV
